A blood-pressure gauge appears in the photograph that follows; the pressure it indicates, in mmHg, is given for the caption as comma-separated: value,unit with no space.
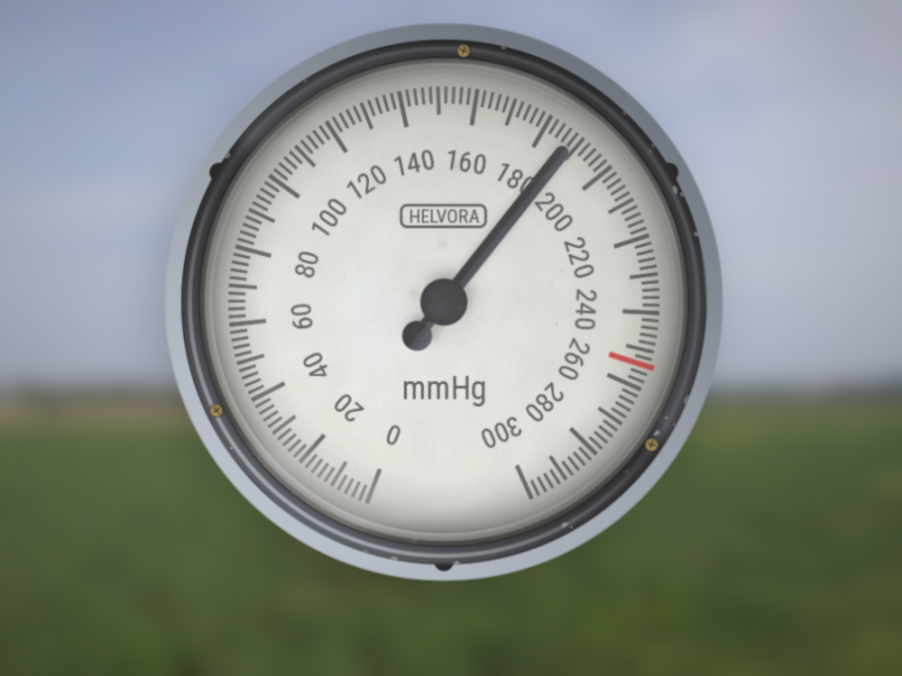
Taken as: 188,mmHg
